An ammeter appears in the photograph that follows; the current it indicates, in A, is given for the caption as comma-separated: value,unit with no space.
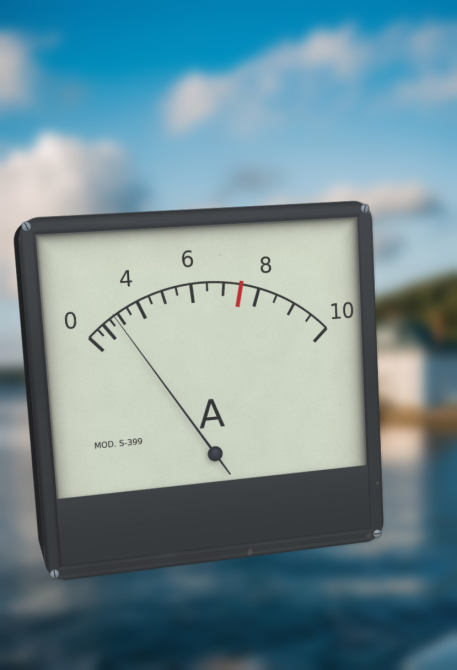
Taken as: 2.75,A
